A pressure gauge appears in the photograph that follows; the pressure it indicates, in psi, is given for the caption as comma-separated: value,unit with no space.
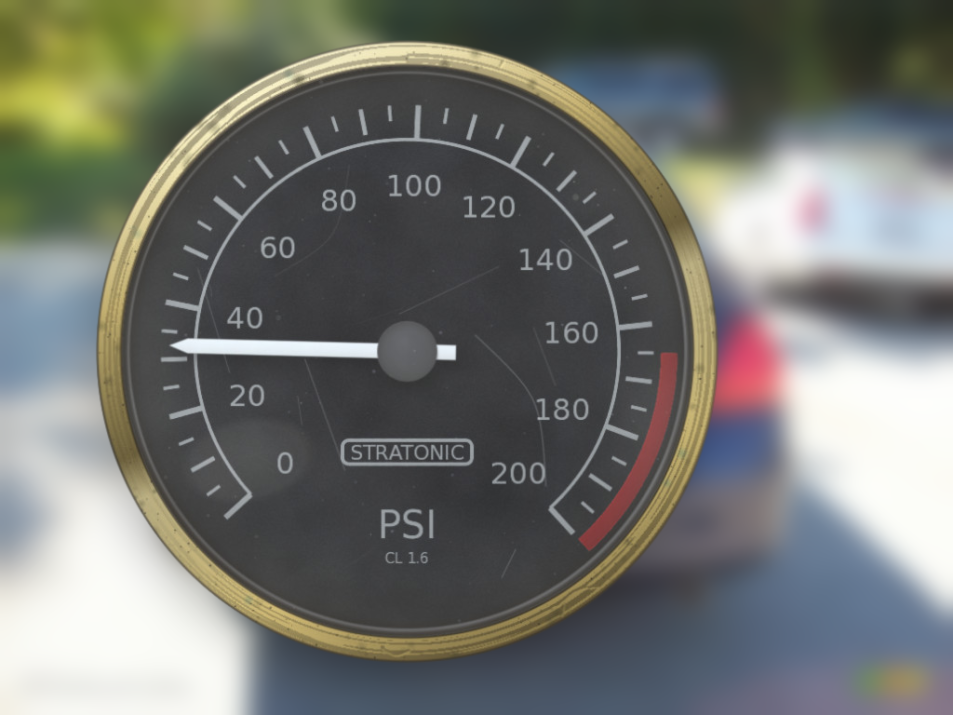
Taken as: 32.5,psi
